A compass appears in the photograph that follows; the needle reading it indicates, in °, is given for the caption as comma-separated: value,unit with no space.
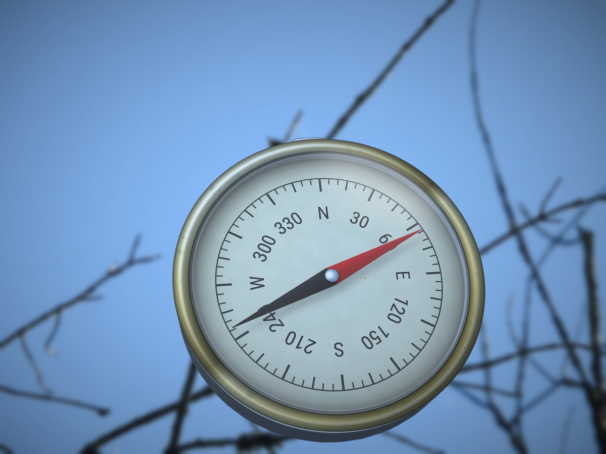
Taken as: 65,°
